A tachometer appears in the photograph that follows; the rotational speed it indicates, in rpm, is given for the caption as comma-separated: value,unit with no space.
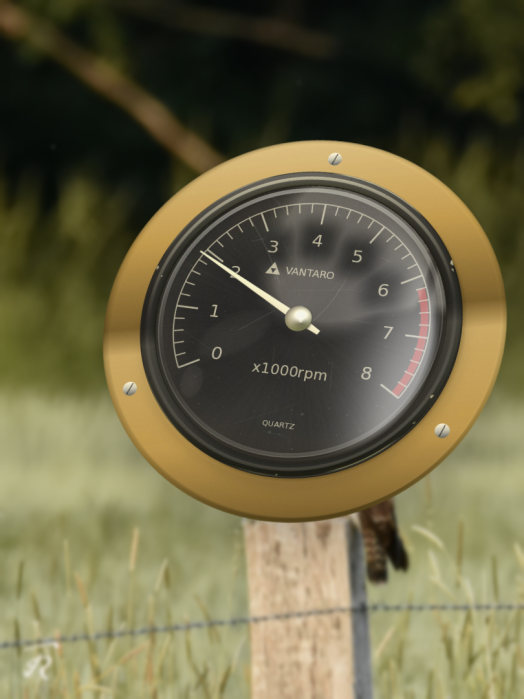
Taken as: 1900,rpm
